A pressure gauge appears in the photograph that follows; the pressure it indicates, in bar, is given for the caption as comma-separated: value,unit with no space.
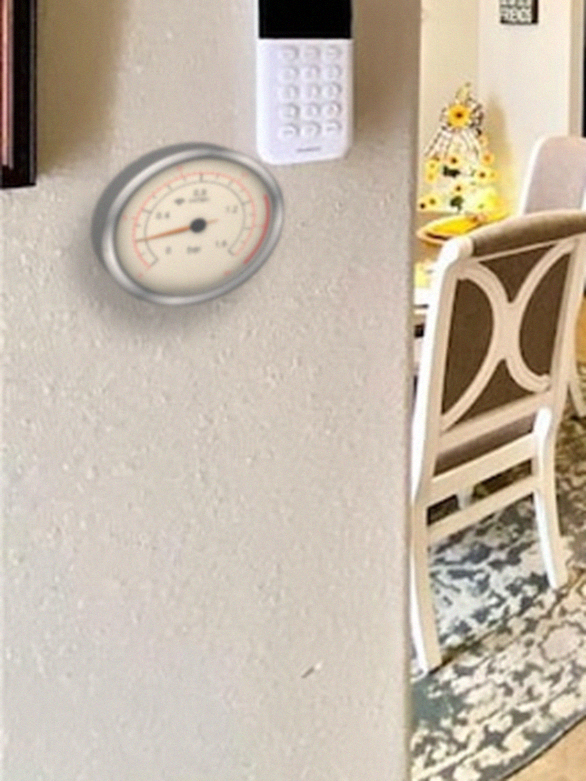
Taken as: 0.2,bar
